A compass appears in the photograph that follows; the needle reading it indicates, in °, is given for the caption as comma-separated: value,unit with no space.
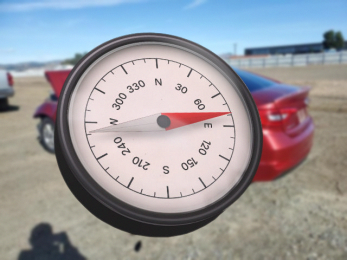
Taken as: 80,°
